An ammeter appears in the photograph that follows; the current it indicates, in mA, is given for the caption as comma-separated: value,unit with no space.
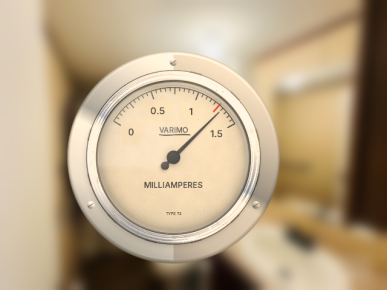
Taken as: 1.3,mA
